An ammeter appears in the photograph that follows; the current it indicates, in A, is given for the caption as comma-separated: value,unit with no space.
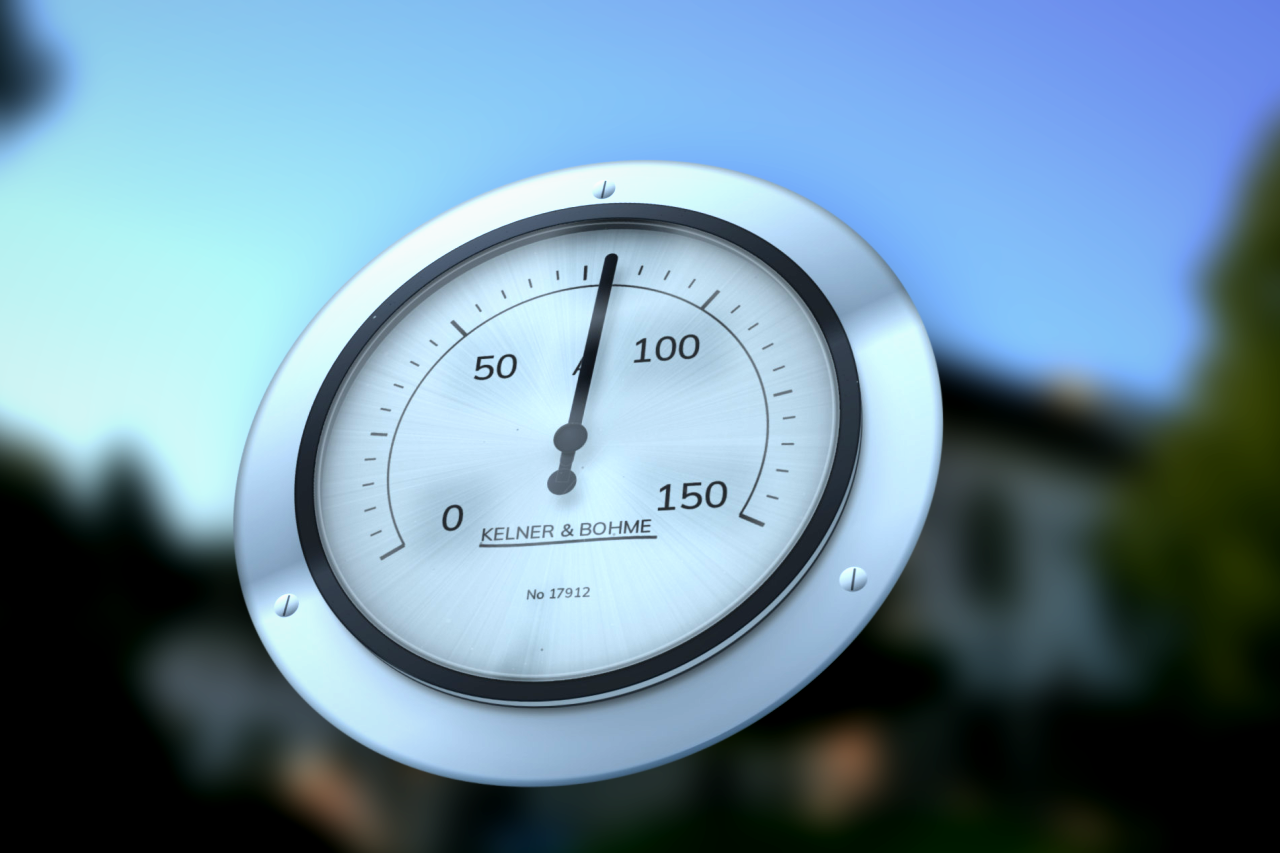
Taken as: 80,A
